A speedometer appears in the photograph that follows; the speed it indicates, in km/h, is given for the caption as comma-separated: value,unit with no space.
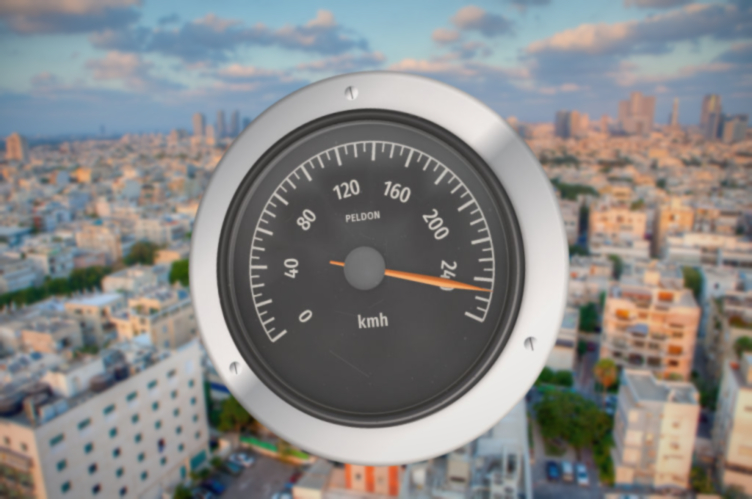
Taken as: 245,km/h
